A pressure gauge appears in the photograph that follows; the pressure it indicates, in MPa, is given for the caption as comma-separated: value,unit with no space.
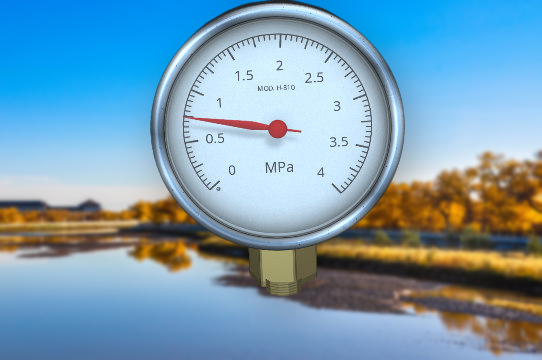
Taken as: 0.75,MPa
